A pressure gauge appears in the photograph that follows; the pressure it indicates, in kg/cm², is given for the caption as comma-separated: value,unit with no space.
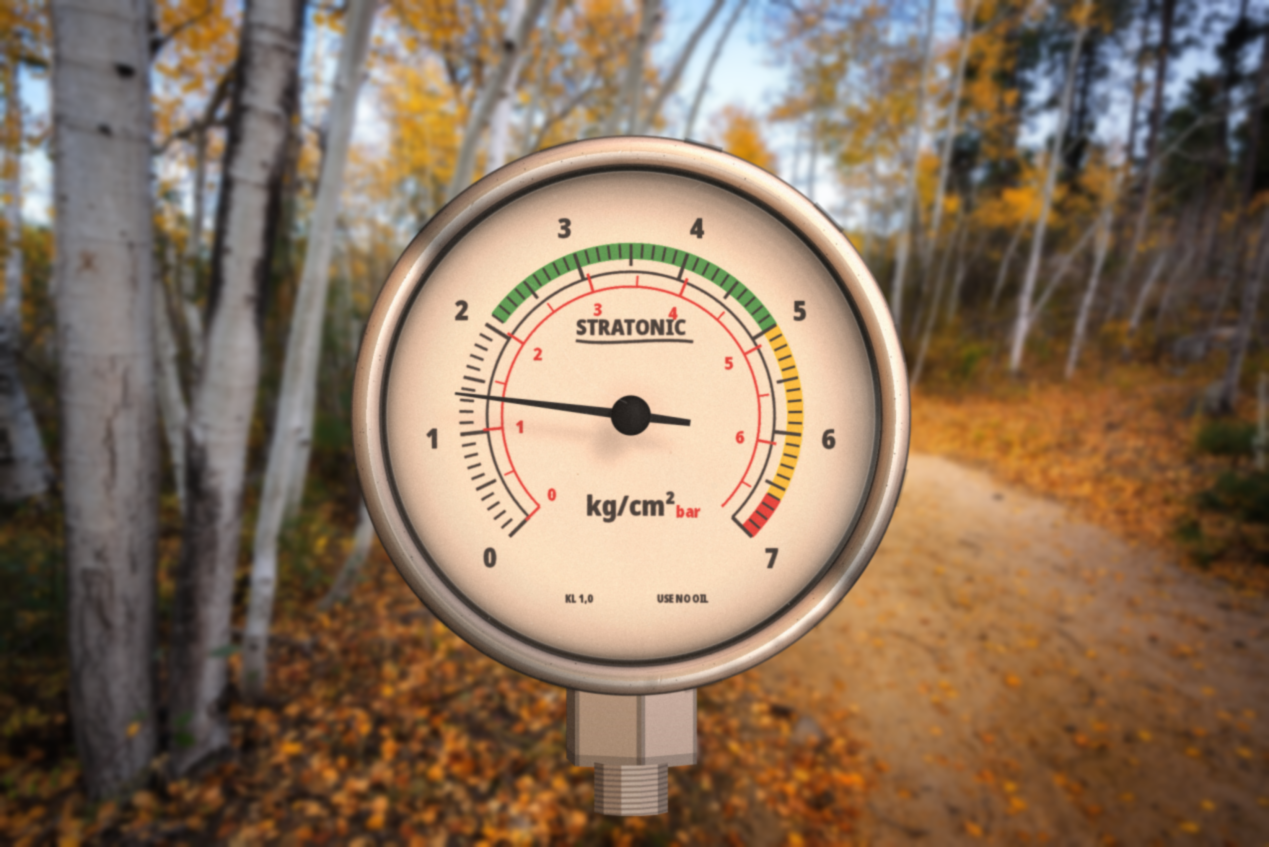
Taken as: 1.35,kg/cm²
